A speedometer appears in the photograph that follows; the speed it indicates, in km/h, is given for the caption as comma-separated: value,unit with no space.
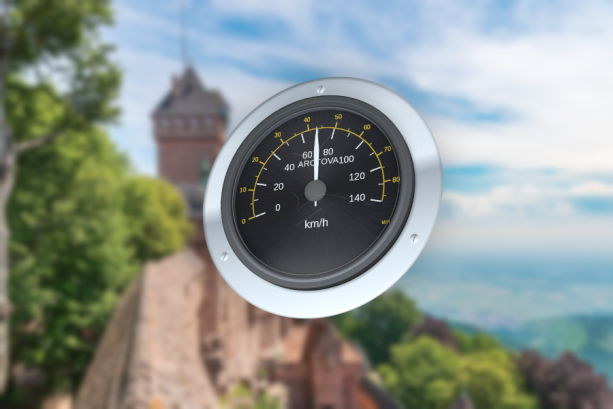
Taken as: 70,km/h
